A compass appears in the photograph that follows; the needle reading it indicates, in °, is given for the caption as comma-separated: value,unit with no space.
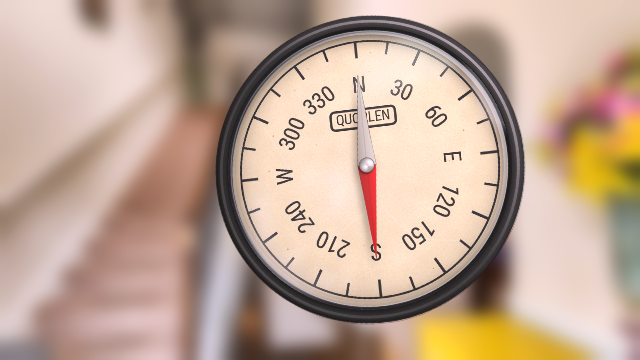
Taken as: 180,°
